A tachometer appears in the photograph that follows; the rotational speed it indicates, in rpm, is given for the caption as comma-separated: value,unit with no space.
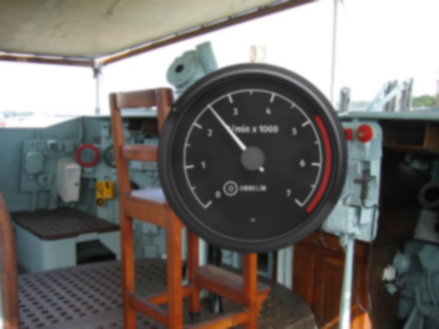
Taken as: 2500,rpm
